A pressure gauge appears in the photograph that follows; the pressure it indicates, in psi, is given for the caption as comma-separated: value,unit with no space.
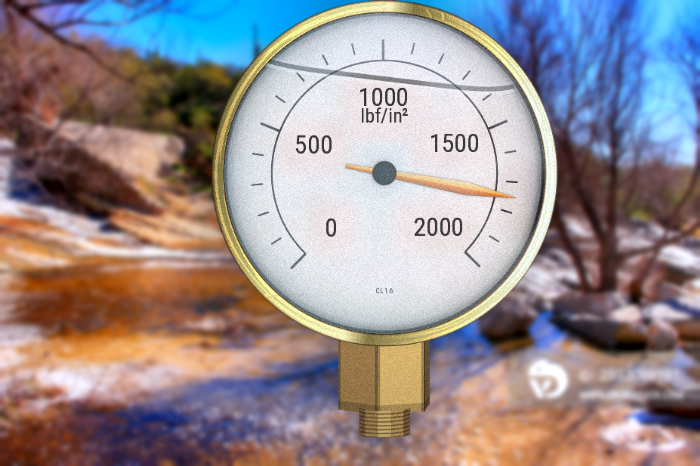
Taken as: 1750,psi
